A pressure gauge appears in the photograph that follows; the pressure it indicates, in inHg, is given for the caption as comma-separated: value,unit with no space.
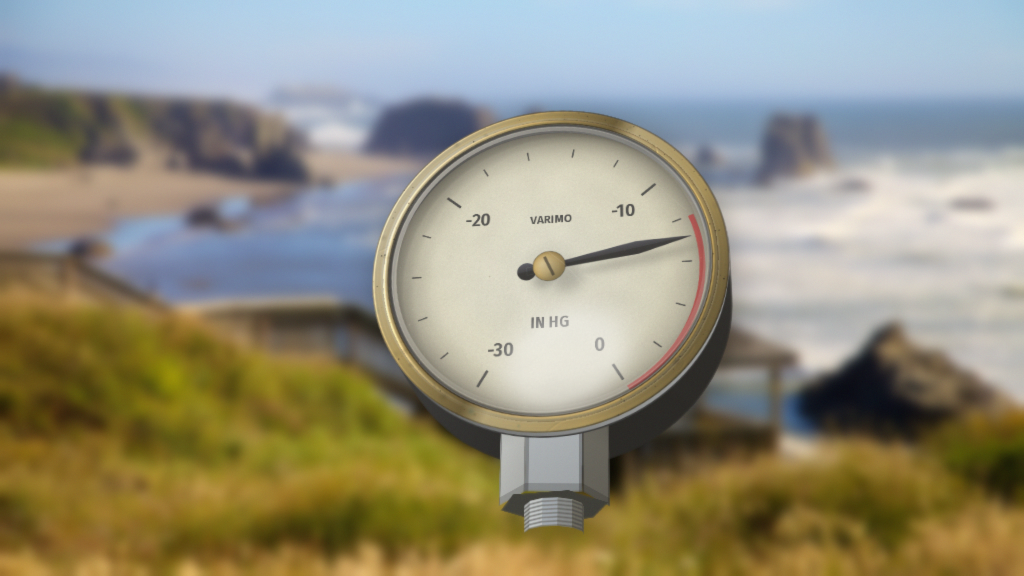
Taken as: -7,inHg
